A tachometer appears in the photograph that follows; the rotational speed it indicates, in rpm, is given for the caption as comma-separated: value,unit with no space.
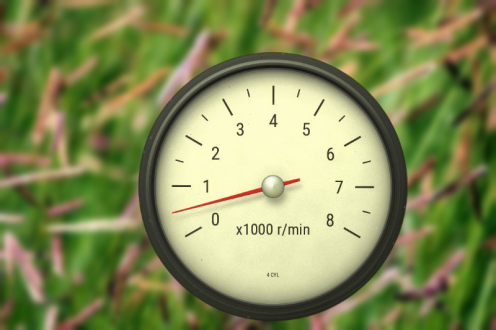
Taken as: 500,rpm
